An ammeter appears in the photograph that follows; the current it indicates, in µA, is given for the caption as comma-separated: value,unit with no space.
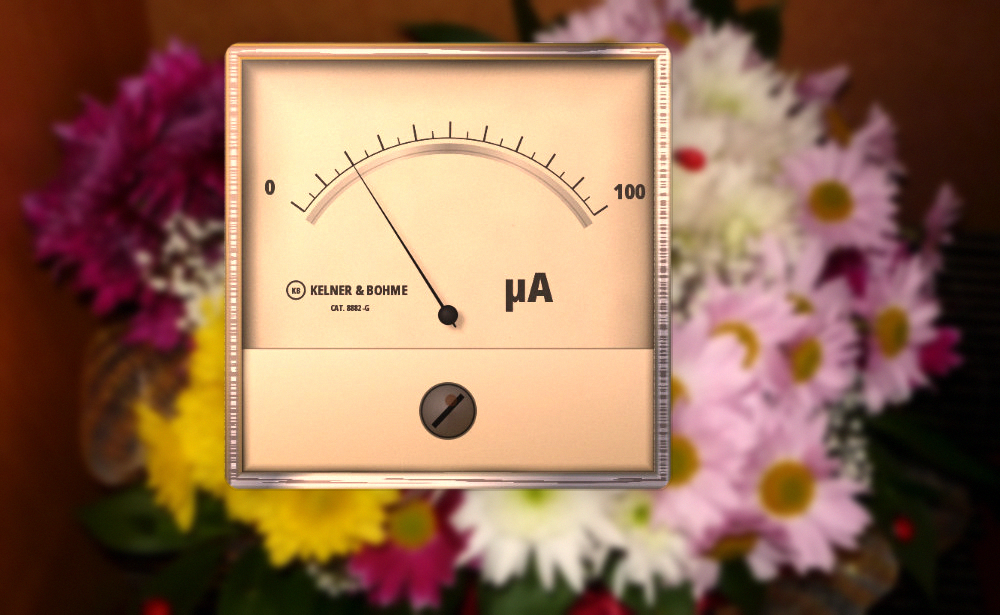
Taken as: 20,µA
